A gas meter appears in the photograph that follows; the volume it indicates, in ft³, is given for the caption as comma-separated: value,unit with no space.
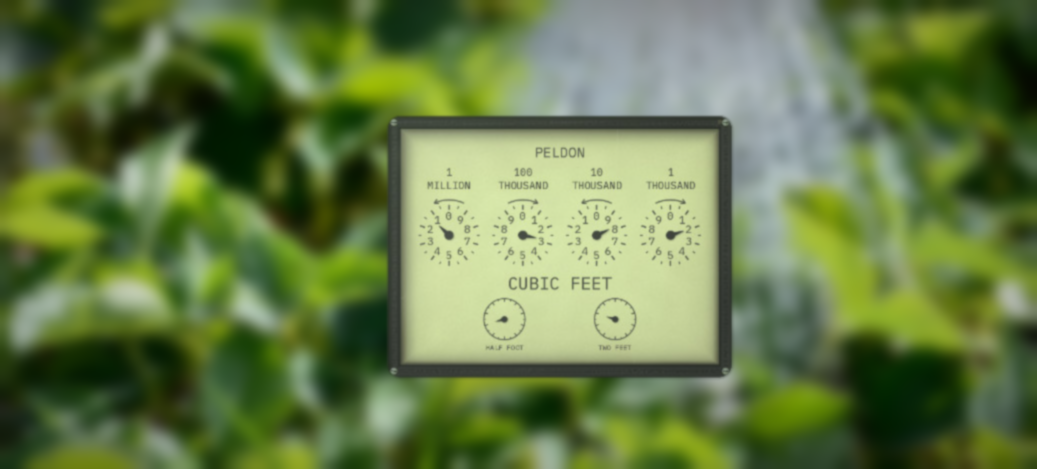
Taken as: 128200,ft³
